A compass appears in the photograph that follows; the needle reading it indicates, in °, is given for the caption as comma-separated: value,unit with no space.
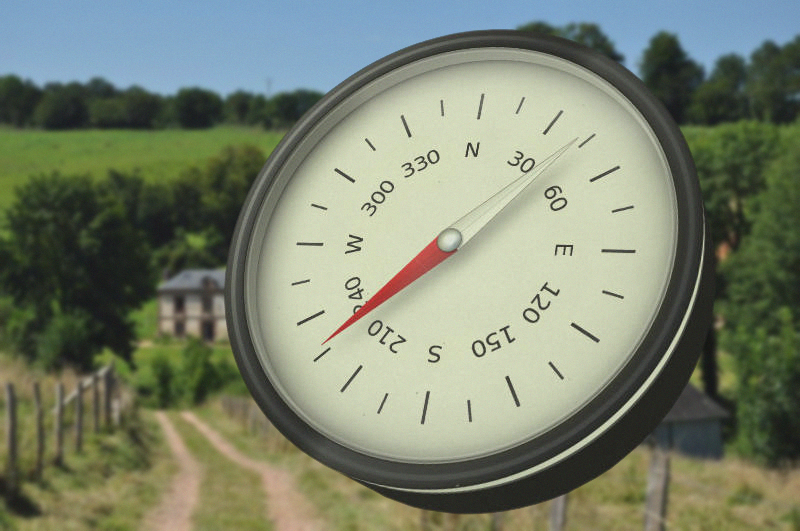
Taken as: 225,°
